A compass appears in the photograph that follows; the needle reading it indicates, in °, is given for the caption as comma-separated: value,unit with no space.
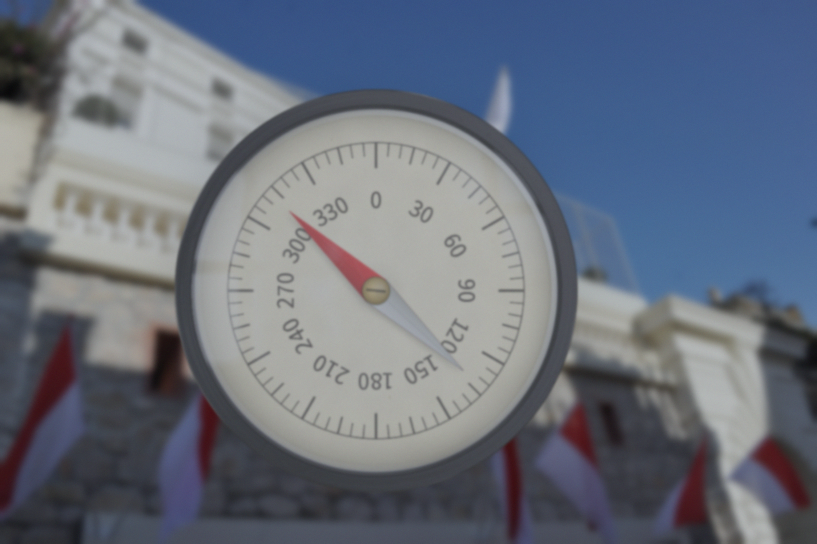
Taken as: 312.5,°
